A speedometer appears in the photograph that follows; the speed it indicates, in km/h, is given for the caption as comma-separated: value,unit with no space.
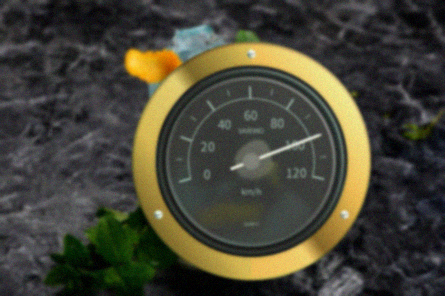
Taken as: 100,km/h
